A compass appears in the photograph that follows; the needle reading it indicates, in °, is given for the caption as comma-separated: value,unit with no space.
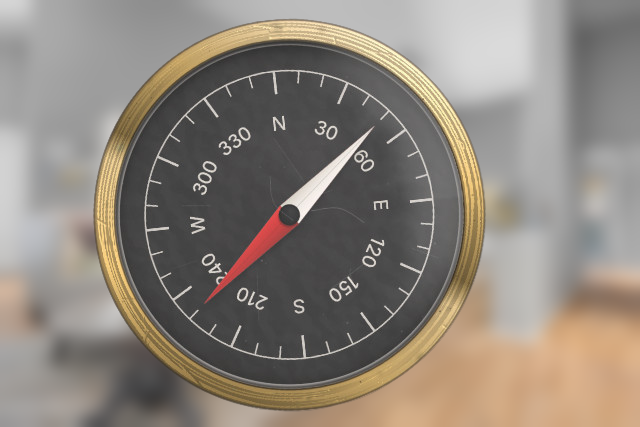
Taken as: 230,°
